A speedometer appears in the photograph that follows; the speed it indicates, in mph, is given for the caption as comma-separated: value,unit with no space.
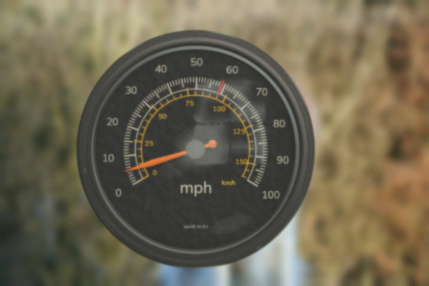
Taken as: 5,mph
